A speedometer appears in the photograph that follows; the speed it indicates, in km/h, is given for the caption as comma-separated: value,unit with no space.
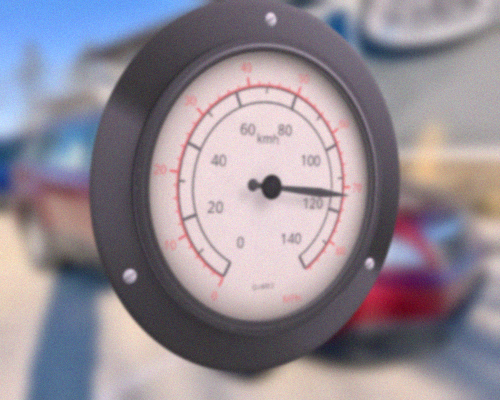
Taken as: 115,km/h
